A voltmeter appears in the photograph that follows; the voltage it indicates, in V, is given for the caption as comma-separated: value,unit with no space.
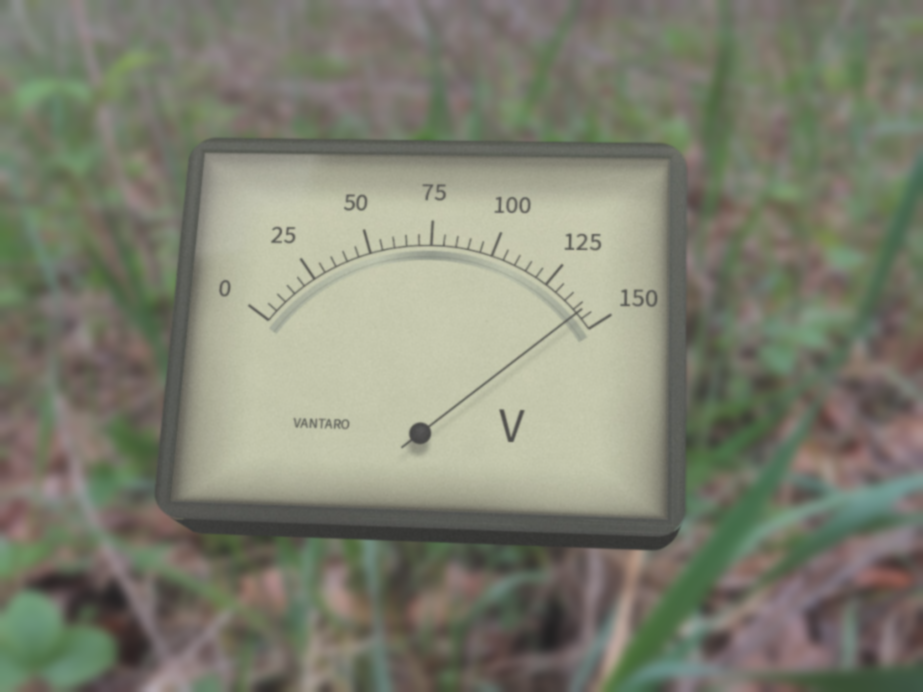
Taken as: 142.5,V
